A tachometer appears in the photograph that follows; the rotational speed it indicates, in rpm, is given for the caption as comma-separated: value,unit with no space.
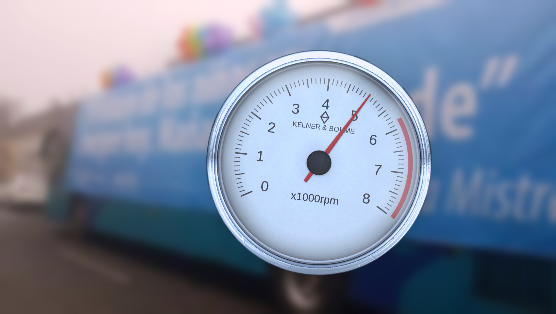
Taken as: 5000,rpm
